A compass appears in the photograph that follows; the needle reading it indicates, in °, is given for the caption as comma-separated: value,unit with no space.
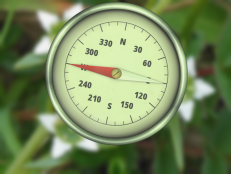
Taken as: 270,°
